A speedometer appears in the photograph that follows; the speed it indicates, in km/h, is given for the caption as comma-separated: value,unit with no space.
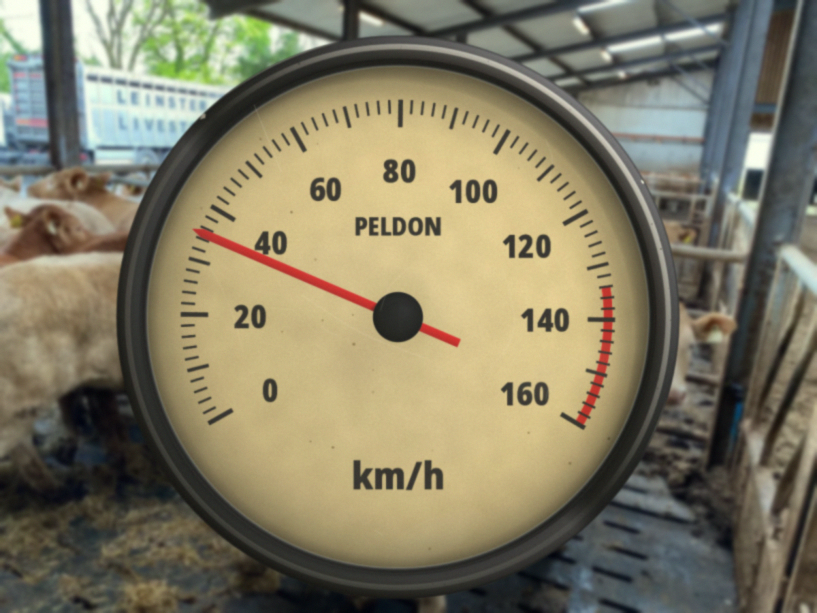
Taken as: 35,km/h
